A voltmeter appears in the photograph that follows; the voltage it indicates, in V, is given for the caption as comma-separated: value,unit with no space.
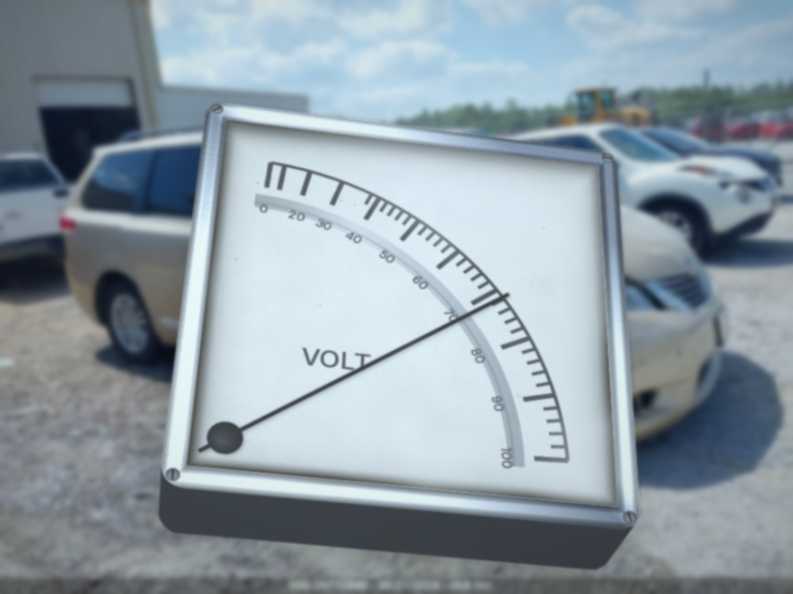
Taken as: 72,V
